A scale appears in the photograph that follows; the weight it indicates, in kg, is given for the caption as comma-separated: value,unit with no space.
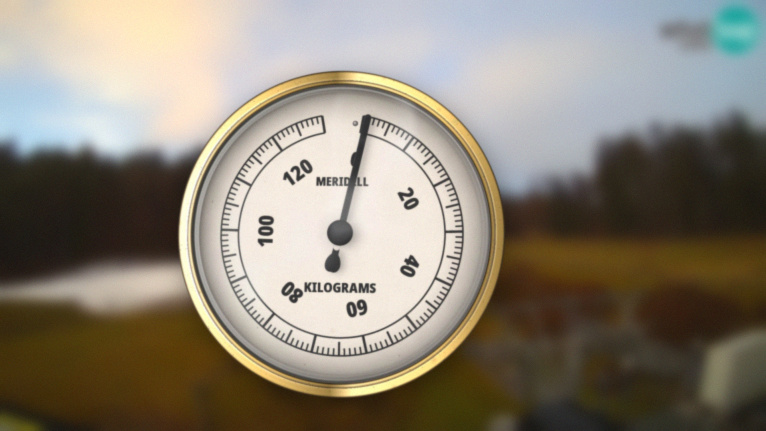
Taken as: 1,kg
